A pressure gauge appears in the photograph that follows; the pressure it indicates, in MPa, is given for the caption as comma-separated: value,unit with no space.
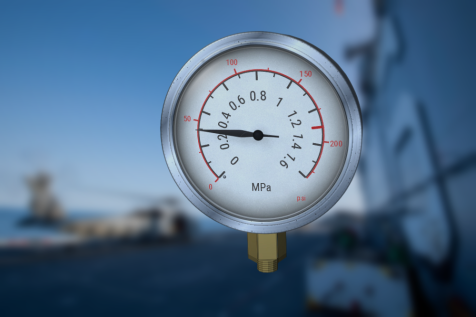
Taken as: 0.3,MPa
